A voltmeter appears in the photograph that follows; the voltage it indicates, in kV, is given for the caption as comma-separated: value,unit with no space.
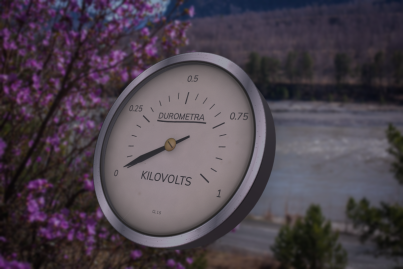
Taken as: 0,kV
